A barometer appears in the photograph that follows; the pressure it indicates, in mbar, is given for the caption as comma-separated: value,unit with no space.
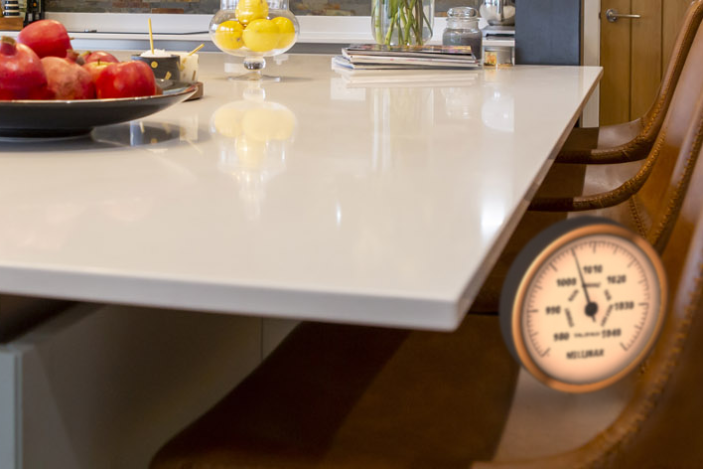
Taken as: 1005,mbar
